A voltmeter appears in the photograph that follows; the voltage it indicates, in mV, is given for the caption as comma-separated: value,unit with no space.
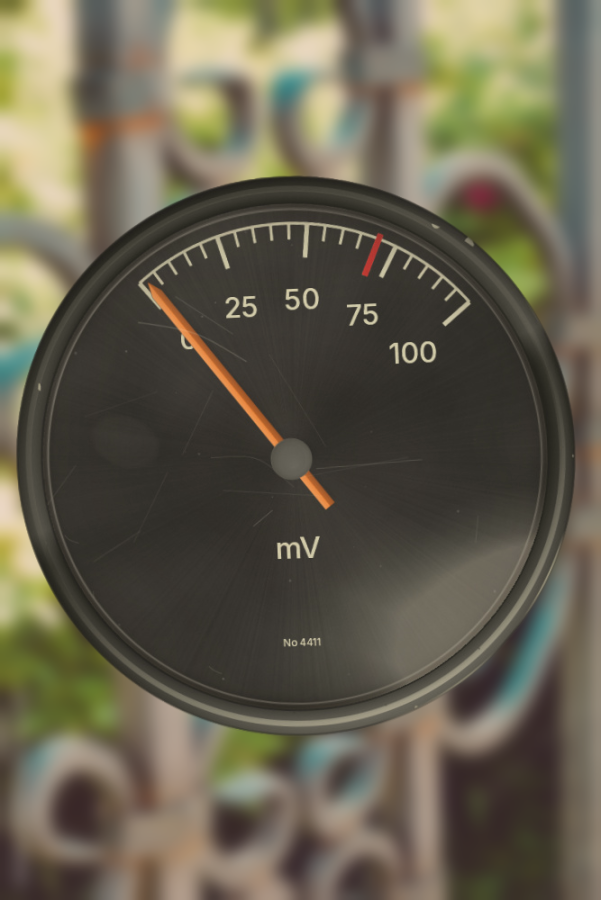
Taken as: 2.5,mV
